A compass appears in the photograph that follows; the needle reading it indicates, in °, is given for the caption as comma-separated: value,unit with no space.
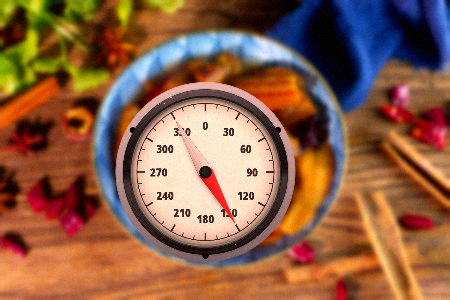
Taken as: 150,°
